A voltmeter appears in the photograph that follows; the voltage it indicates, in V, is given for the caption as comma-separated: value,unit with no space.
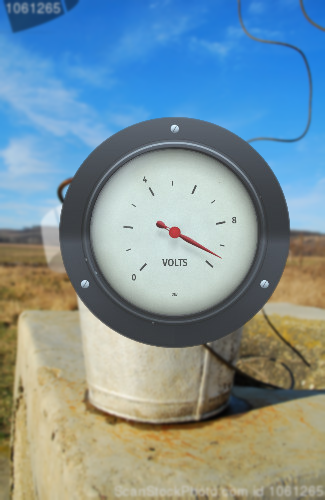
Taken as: 9.5,V
